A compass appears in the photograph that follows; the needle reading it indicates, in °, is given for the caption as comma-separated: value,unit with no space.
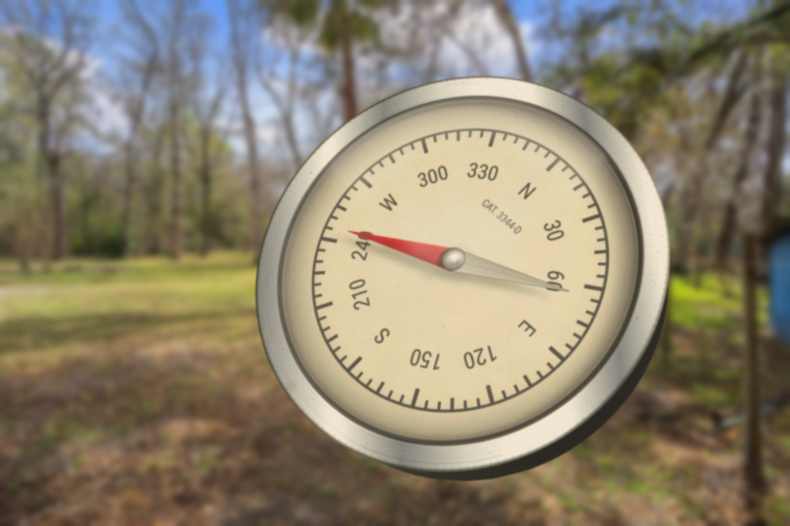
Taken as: 245,°
